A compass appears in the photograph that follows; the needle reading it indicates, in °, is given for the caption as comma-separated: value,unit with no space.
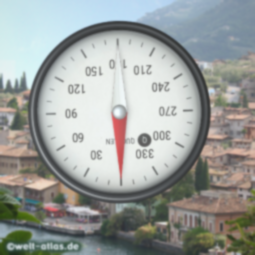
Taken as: 0,°
